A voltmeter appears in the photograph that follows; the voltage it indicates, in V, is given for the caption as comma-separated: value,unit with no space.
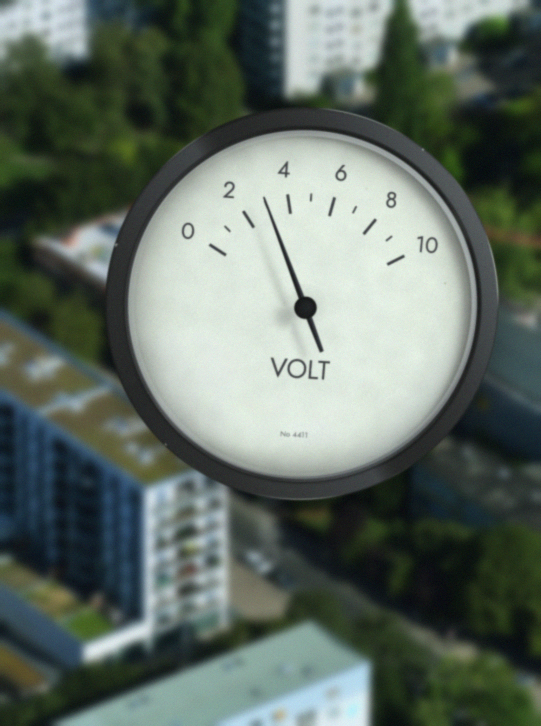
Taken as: 3,V
